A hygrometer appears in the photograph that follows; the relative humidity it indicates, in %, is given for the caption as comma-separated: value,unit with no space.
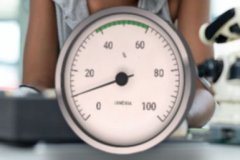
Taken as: 10,%
